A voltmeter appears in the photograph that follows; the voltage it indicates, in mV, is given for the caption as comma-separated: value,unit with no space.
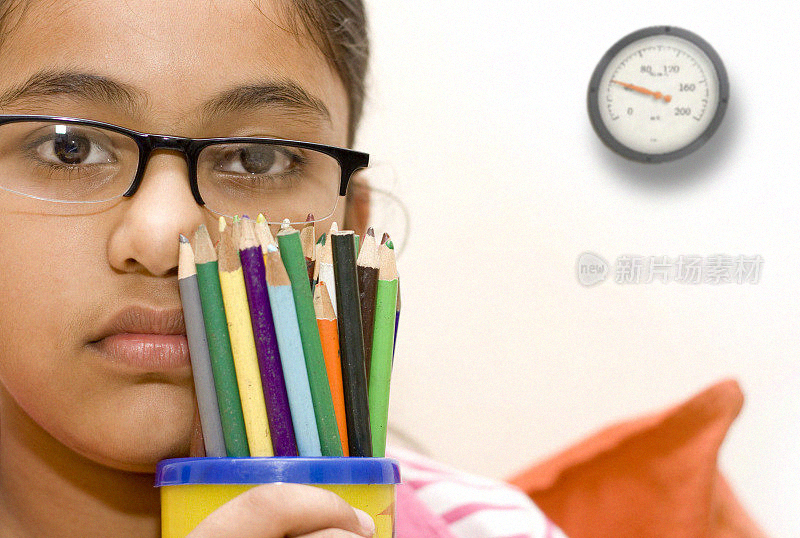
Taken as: 40,mV
